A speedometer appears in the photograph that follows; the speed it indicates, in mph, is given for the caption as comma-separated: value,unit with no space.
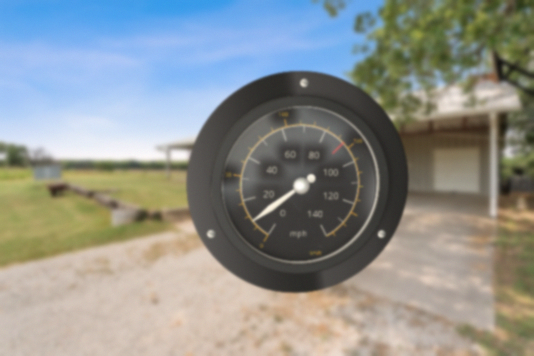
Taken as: 10,mph
